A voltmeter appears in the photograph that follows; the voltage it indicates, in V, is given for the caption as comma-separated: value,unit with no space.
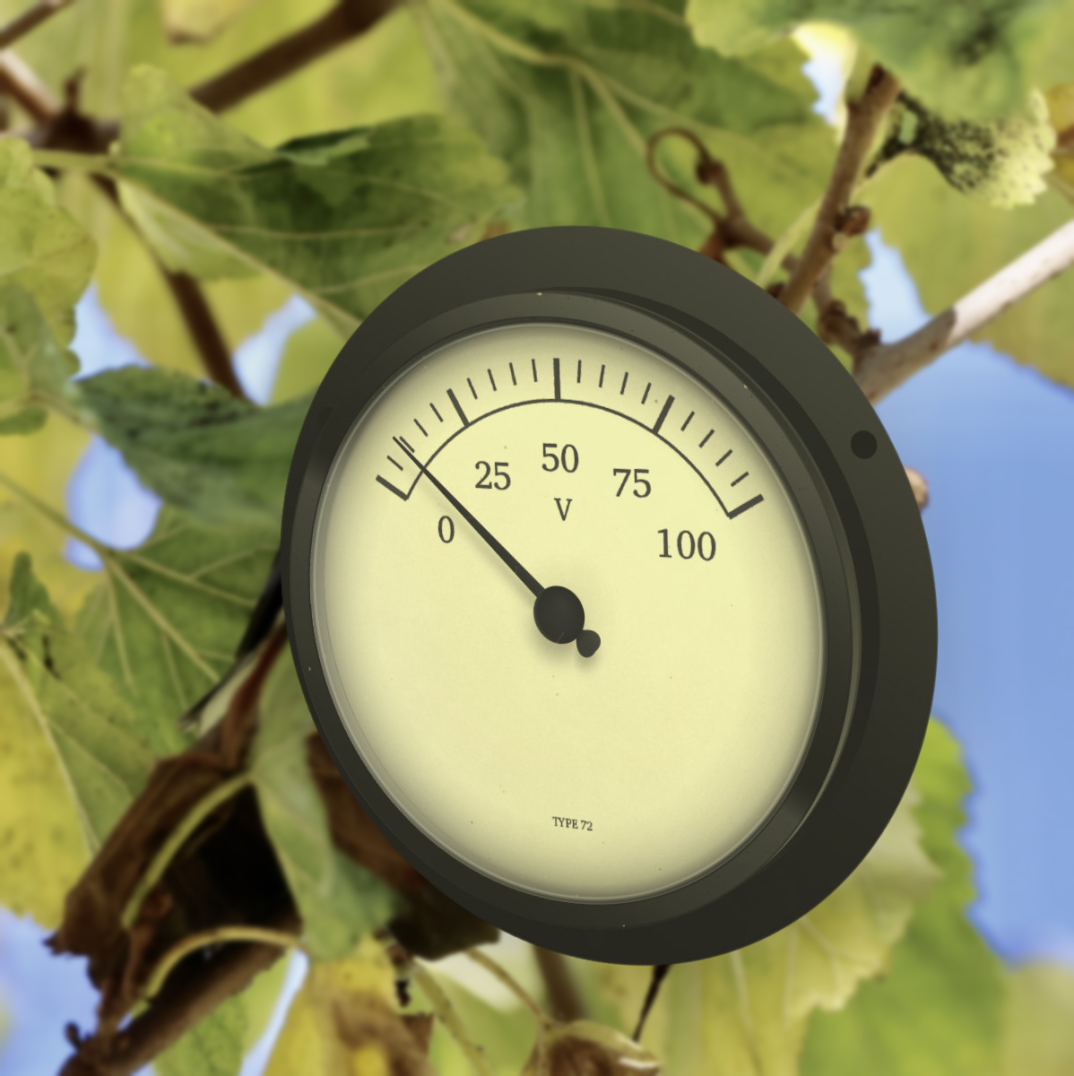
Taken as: 10,V
